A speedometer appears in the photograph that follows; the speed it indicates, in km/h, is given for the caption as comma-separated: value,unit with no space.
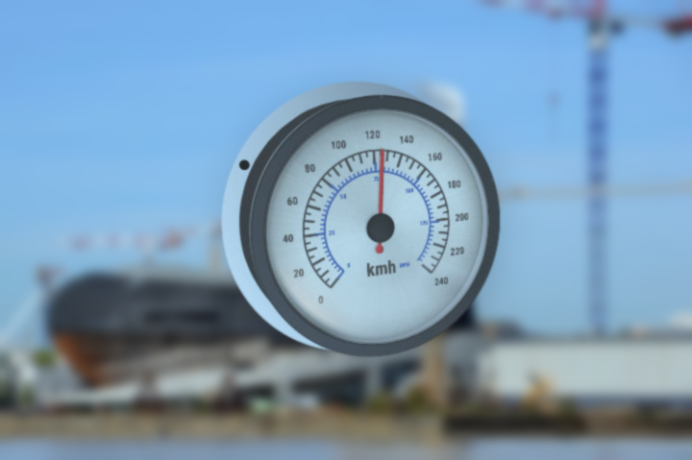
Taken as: 125,km/h
